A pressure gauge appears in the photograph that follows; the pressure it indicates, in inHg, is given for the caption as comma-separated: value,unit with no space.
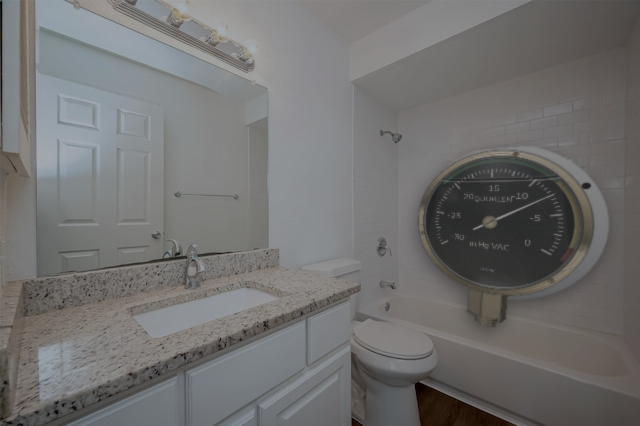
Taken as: -7.5,inHg
